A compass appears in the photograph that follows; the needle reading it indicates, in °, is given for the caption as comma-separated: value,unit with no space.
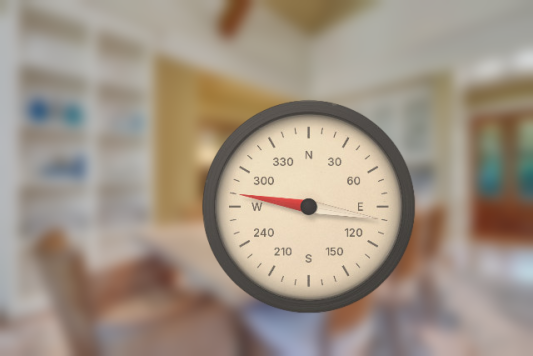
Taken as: 280,°
